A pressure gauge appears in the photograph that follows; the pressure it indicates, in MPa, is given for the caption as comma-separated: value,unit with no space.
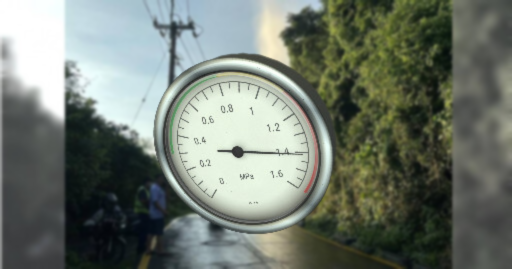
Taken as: 1.4,MPa
